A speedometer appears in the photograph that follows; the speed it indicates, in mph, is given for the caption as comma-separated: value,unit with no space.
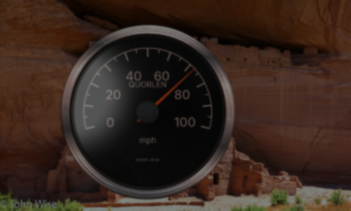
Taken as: 72.5,mph
